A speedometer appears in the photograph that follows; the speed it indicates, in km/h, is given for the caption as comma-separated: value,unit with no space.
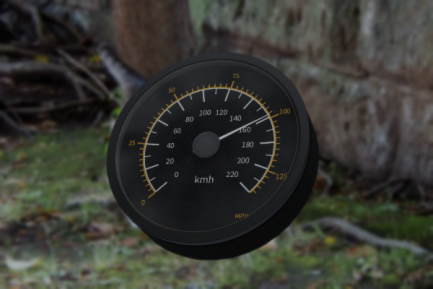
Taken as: 160,km/h
